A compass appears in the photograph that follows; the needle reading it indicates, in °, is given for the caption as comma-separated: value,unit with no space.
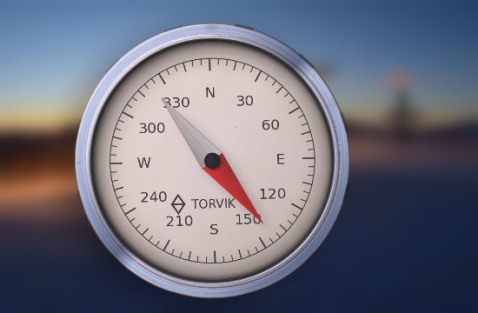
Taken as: 142.5,°
